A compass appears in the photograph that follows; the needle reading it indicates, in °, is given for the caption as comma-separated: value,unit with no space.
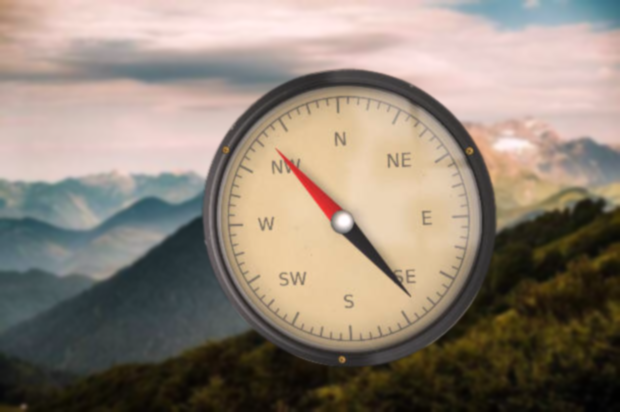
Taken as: 320,°
